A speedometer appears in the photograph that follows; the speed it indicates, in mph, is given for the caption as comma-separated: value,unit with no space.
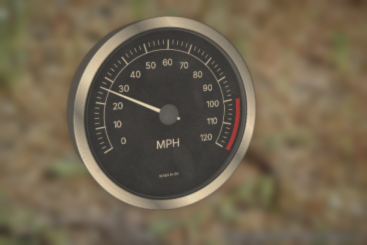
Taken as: 26,mph
